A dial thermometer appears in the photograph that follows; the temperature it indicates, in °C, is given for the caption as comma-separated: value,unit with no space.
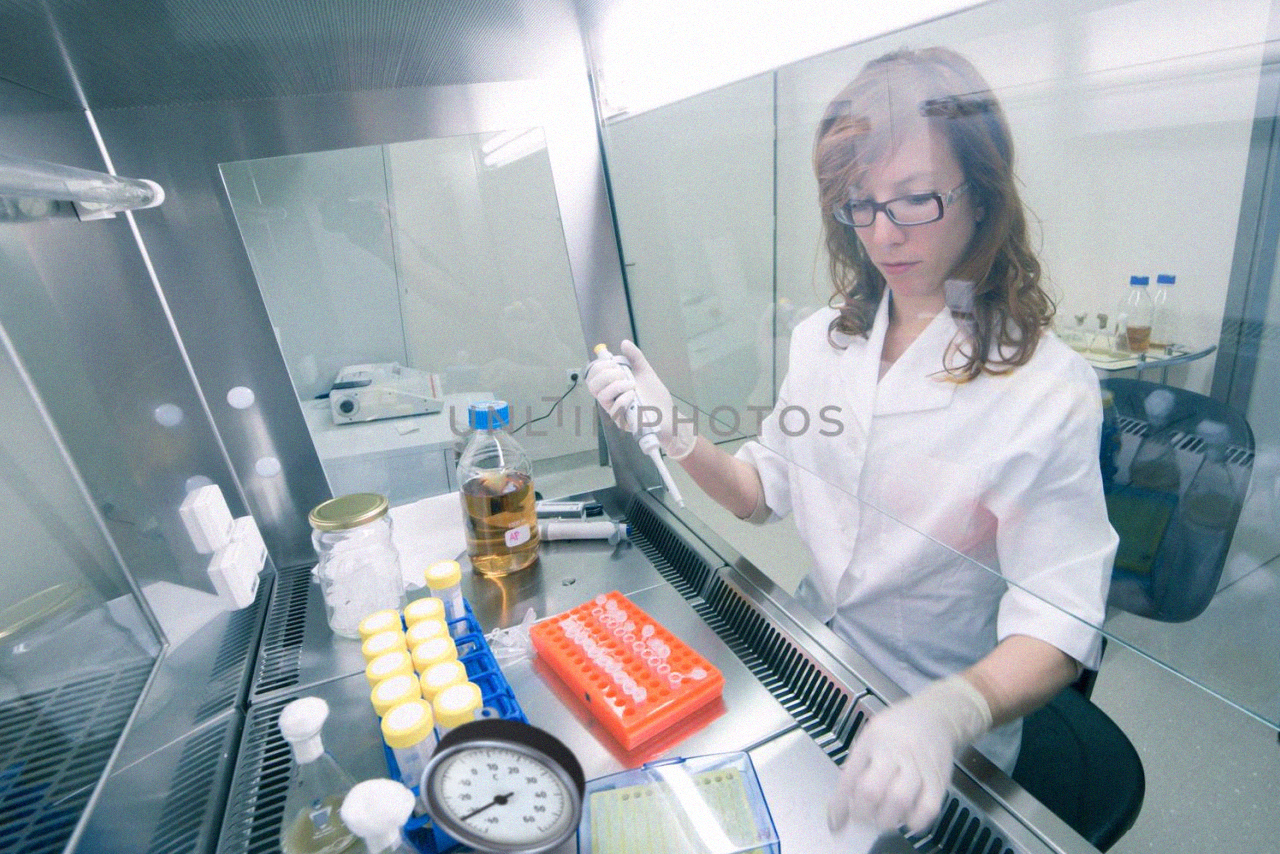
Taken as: -30,°C
